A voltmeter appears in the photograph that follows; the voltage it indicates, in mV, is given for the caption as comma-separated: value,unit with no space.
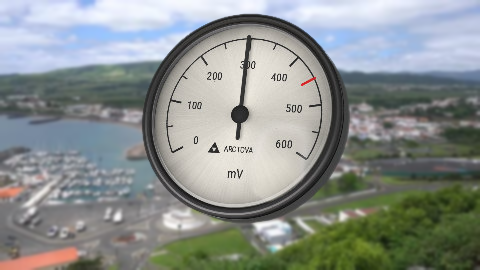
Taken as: 300,mV
